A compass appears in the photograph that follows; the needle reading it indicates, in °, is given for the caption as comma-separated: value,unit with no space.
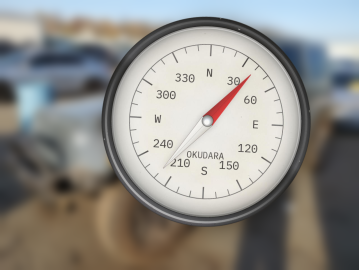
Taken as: 40,°
